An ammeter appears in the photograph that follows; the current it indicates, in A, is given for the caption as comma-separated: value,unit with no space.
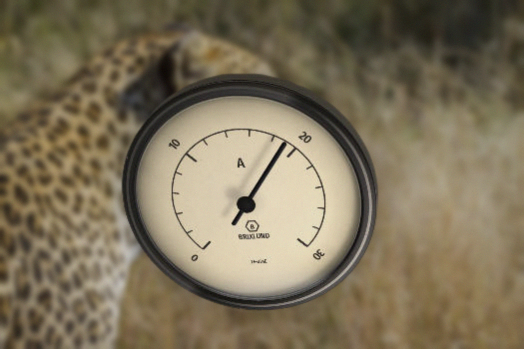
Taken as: 19,A
